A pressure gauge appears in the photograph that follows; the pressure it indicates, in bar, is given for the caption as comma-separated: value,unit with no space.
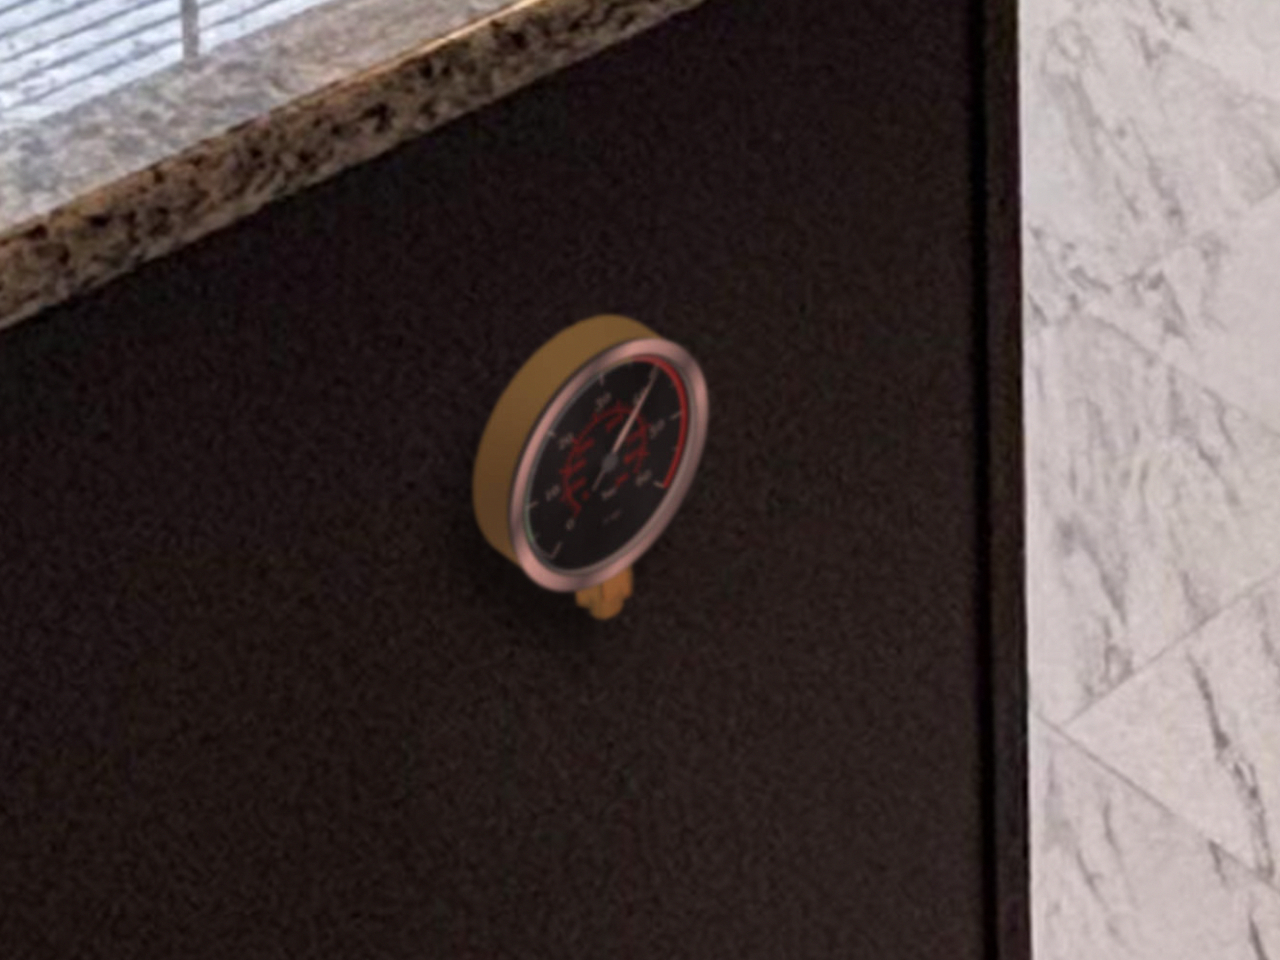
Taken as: 40,bar
